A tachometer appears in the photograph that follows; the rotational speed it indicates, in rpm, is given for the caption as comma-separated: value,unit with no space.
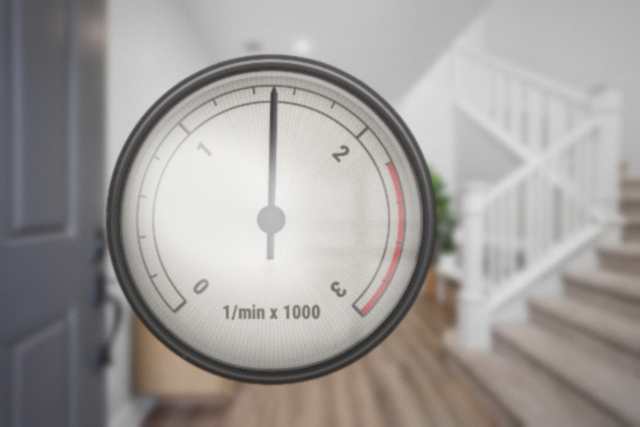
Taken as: 1500,rpm
